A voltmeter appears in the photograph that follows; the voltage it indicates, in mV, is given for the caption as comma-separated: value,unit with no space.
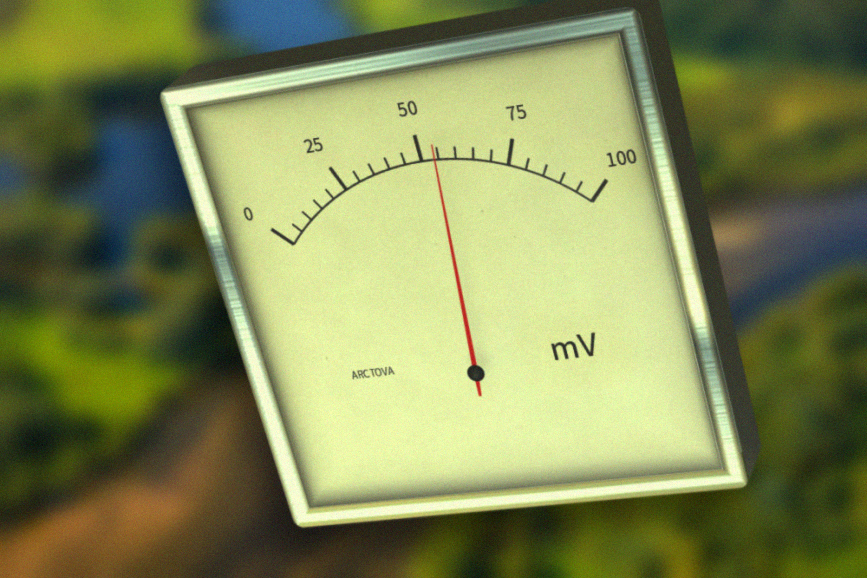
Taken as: 55,mV
